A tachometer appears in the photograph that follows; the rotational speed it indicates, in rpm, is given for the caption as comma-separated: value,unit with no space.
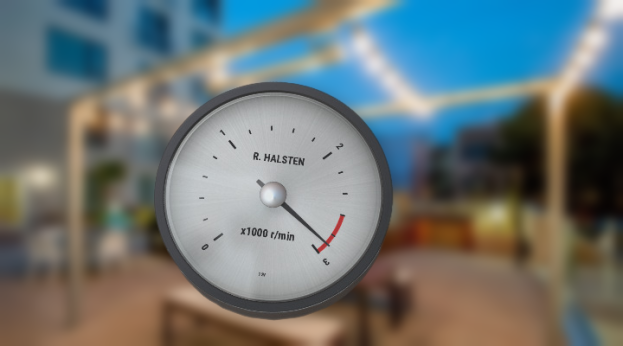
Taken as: 2900,rpm
